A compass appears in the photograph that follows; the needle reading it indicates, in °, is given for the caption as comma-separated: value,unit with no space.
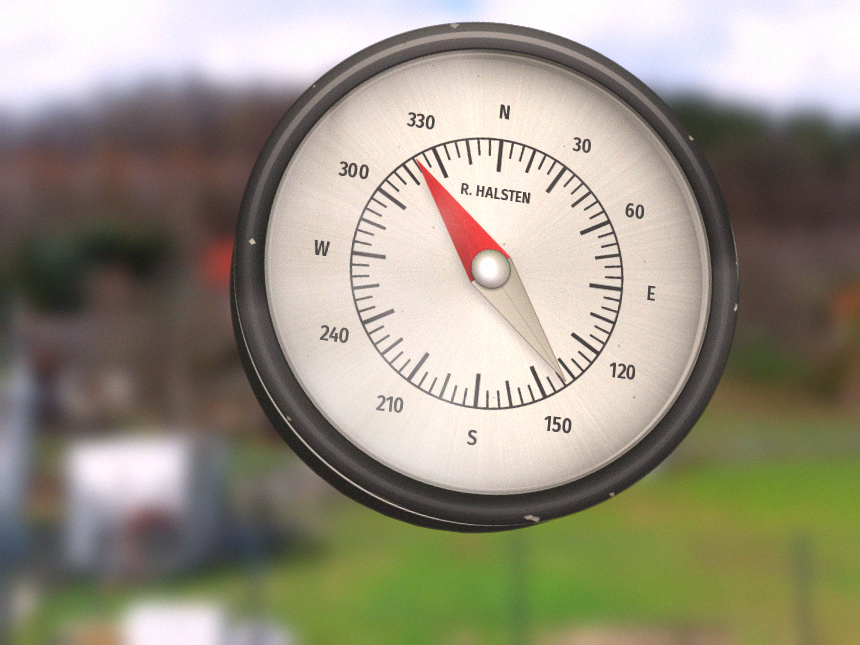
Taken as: 320,°
